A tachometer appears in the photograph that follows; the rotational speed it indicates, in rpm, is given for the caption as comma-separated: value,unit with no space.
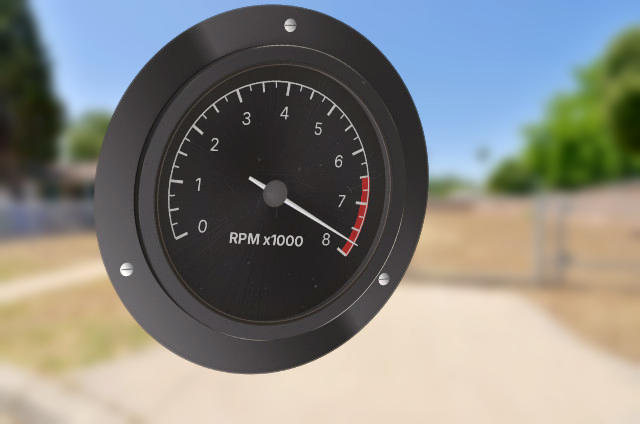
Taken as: 7750,rpm
